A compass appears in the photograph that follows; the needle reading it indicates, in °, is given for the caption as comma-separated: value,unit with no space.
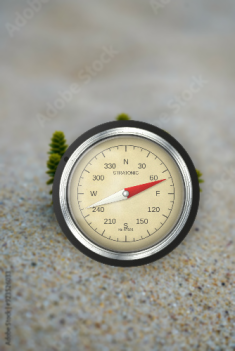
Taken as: 70,°
